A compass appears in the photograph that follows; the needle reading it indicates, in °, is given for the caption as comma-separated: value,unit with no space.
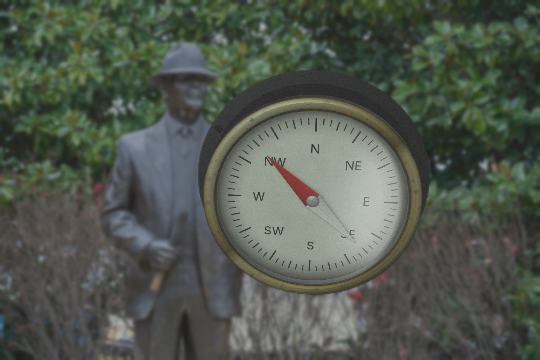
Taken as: 315,°
